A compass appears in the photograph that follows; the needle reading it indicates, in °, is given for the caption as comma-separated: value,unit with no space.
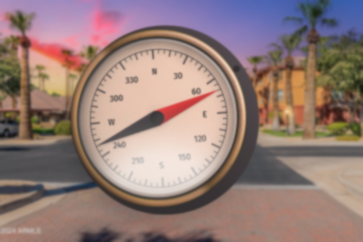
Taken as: 70,°
